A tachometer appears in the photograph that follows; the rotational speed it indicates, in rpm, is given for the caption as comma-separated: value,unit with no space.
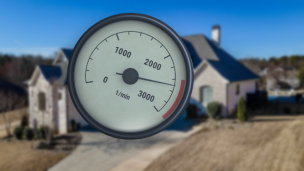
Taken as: 2500,rpm
